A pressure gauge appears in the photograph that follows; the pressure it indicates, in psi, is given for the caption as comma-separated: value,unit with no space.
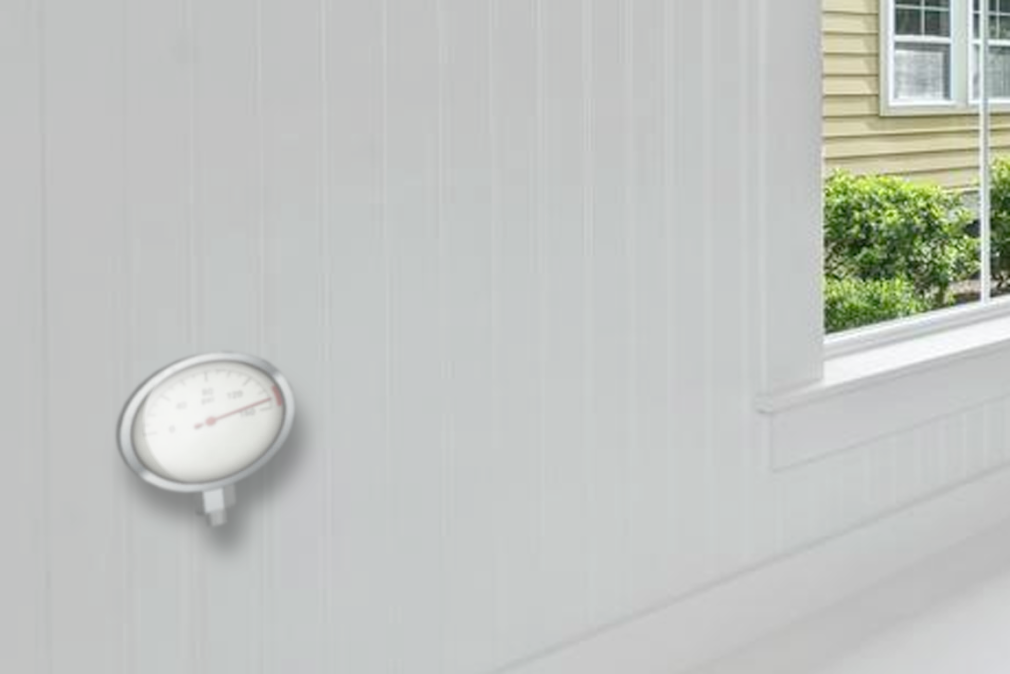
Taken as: 150,psi
